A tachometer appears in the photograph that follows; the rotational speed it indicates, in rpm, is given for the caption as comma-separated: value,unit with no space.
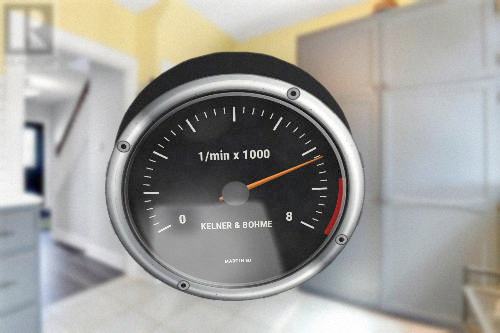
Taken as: 6200,rpm
